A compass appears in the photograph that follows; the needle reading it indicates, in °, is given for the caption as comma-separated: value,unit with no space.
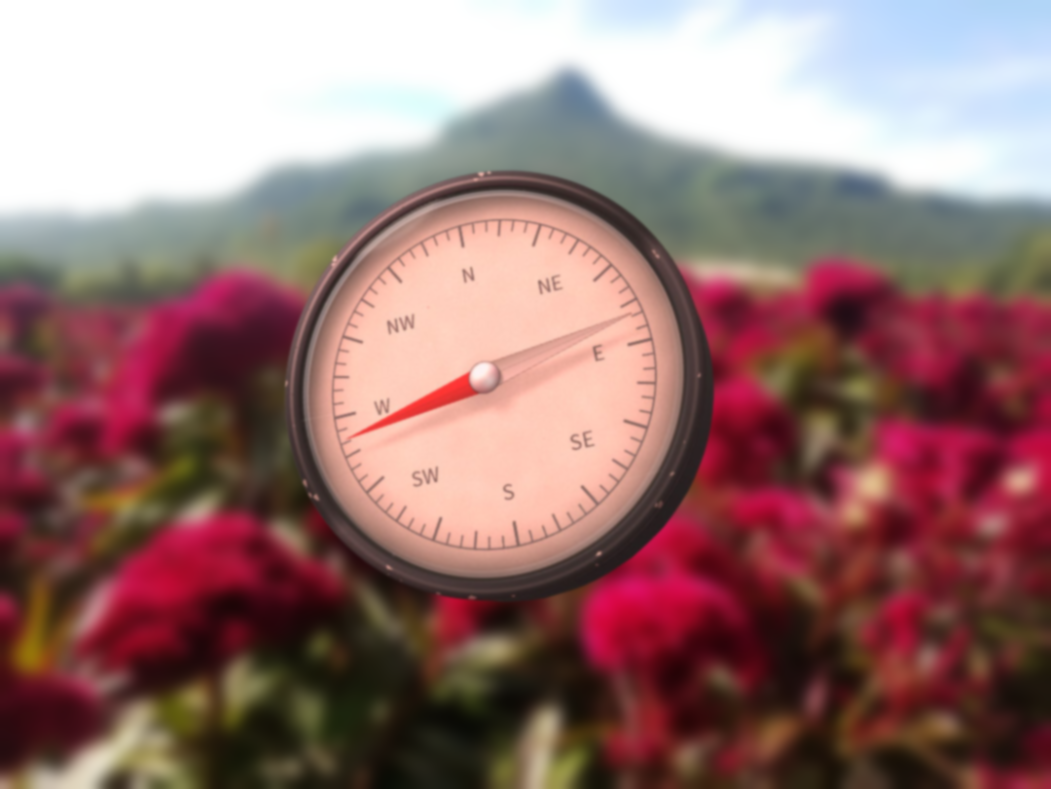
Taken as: 260,°
